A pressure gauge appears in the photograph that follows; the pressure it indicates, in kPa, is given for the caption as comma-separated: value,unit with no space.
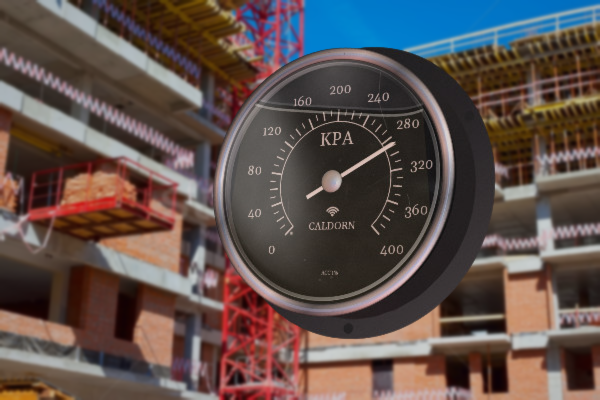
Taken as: 290,kPa
